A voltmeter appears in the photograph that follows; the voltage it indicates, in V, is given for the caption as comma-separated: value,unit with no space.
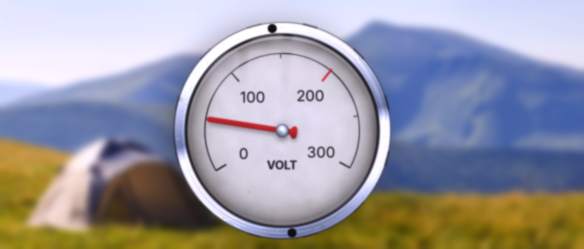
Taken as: 50,V
